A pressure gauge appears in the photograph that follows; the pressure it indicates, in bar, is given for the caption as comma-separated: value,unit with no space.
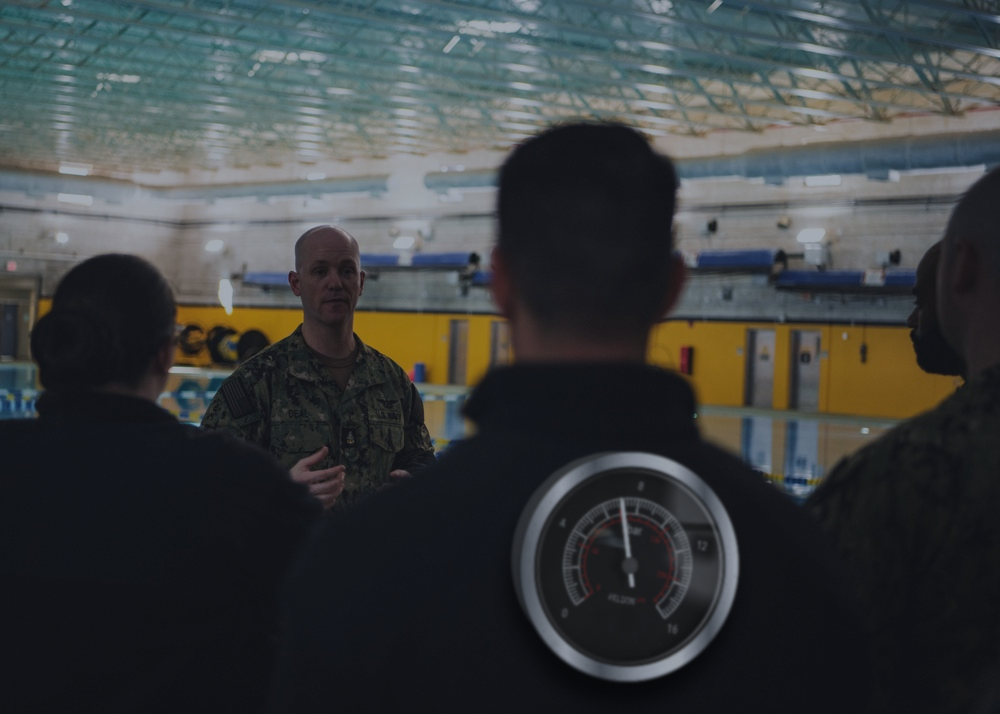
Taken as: 7,bar
